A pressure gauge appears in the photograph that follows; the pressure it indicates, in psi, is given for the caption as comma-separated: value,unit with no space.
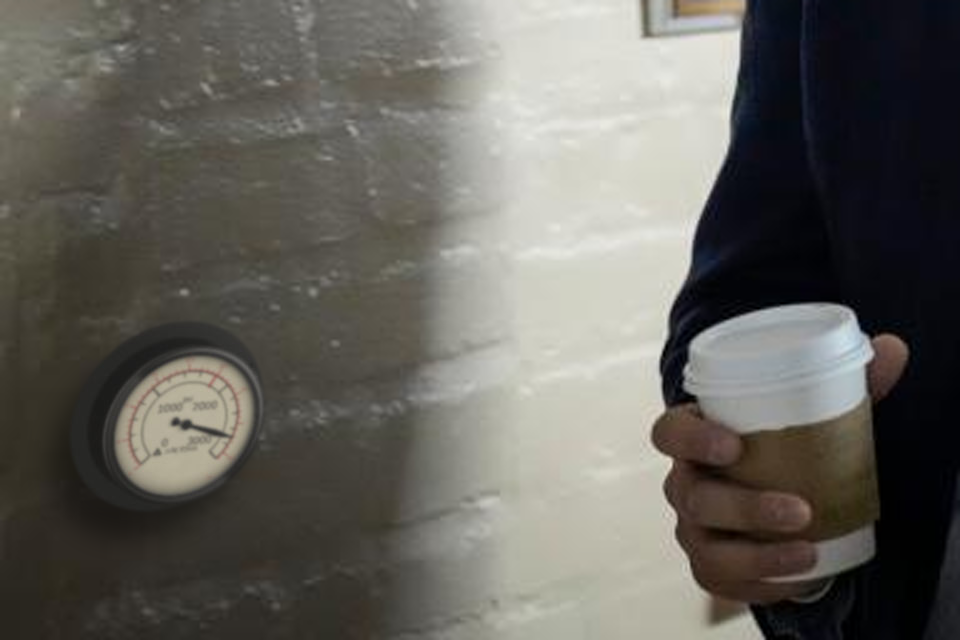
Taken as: 2700,psi
